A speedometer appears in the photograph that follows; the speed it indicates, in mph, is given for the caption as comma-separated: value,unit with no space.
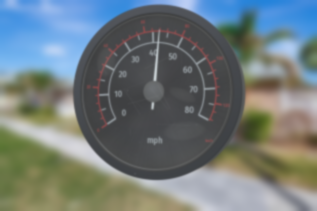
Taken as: 42.5,mph
